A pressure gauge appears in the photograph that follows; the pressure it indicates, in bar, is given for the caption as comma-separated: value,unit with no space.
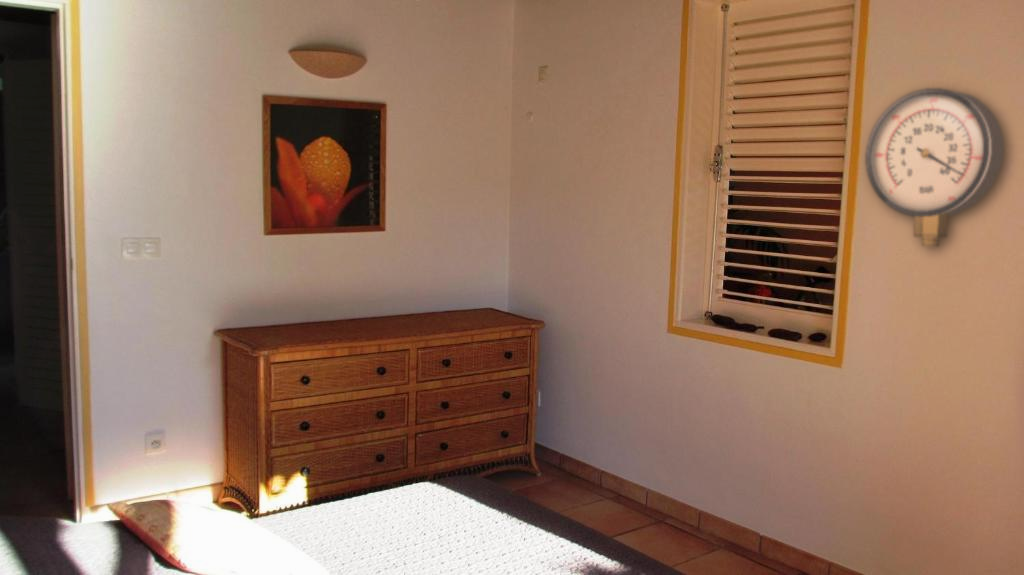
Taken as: 38,bar
